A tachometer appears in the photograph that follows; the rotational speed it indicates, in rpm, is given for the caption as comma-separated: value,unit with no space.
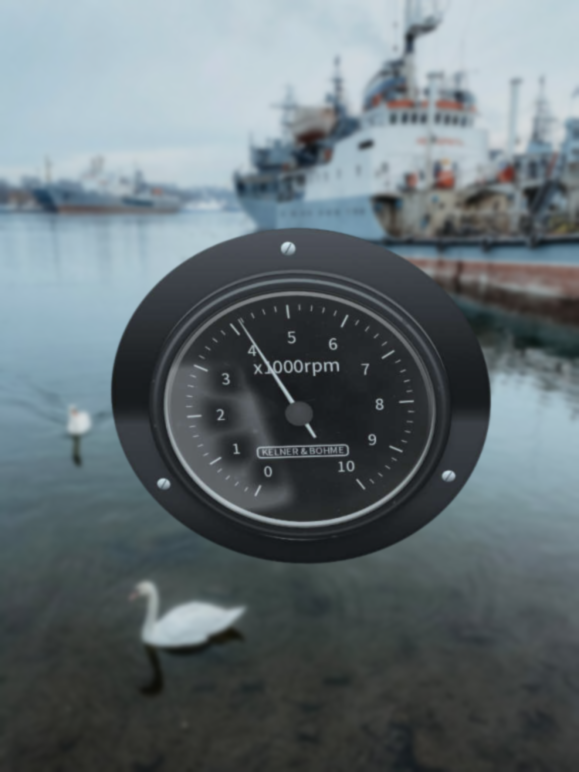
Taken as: 4200,rpm
